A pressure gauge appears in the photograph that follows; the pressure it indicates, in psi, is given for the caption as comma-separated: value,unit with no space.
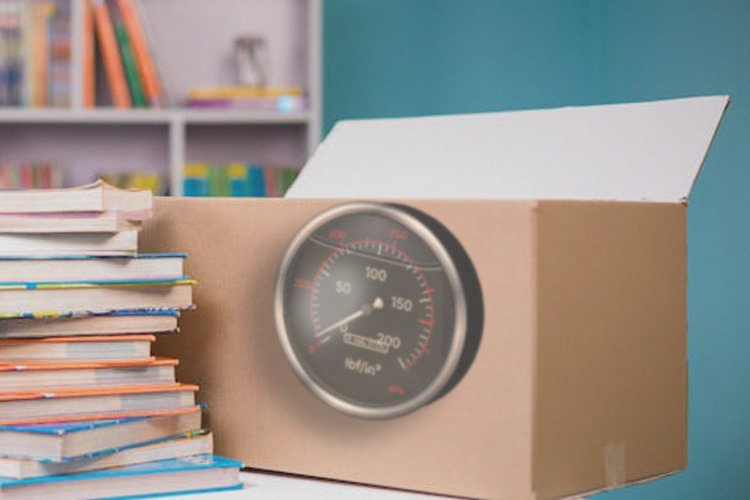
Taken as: 5,psi
